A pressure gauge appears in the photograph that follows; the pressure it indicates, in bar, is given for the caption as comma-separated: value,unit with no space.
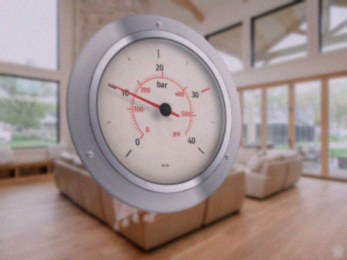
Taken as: 10,bar
